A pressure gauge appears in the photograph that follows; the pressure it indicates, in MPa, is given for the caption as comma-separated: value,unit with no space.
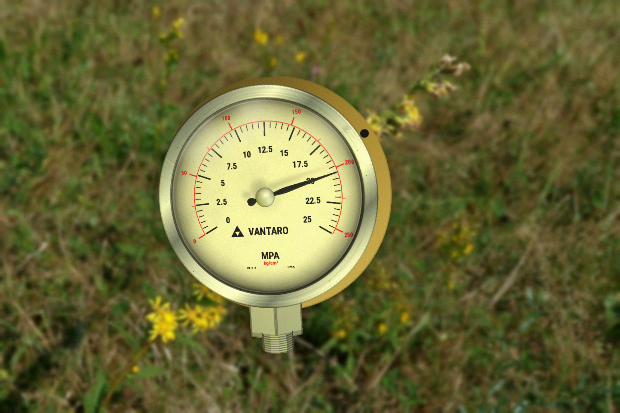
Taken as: 20,MPa
